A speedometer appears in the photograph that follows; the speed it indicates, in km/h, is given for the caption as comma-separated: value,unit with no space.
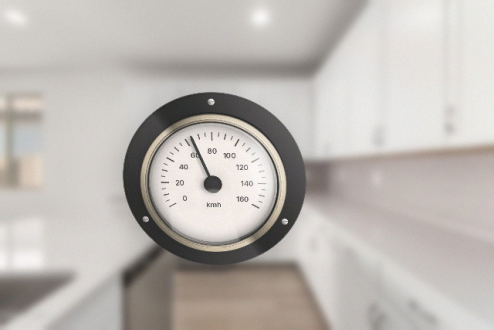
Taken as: 65,km/h
